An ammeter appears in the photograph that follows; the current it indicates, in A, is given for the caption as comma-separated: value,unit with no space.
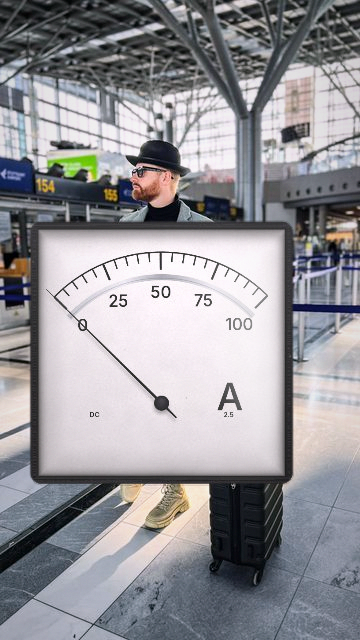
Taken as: 0,A
